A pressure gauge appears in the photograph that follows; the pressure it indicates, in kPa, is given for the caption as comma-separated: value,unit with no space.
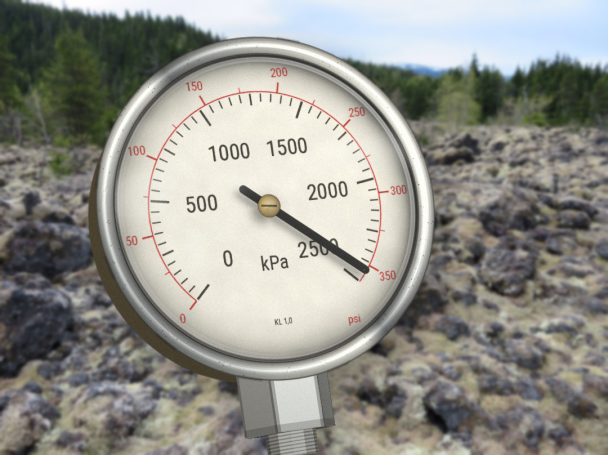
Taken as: 2450,kPa
